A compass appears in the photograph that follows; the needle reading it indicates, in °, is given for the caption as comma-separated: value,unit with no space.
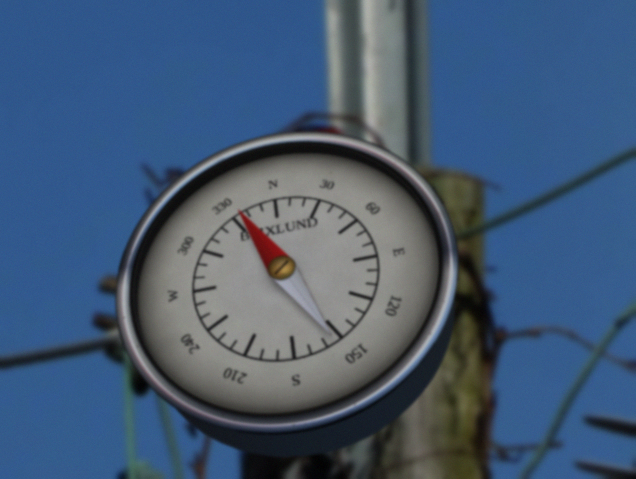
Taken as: 335,°
